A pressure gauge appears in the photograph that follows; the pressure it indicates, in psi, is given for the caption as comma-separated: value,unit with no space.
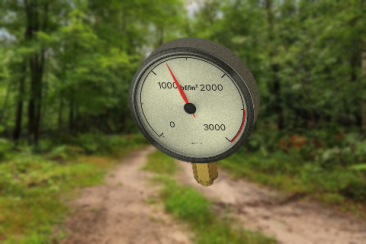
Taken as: 1250,psi
